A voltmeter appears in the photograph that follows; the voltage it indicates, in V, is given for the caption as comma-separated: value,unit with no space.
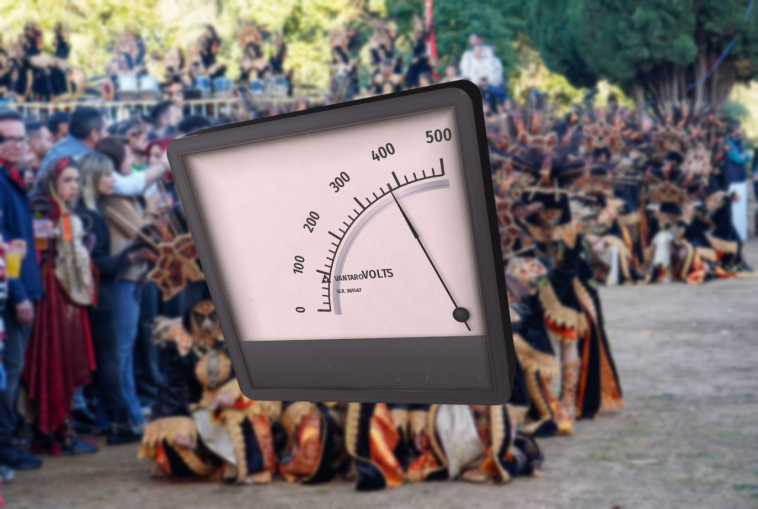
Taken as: 380,V
